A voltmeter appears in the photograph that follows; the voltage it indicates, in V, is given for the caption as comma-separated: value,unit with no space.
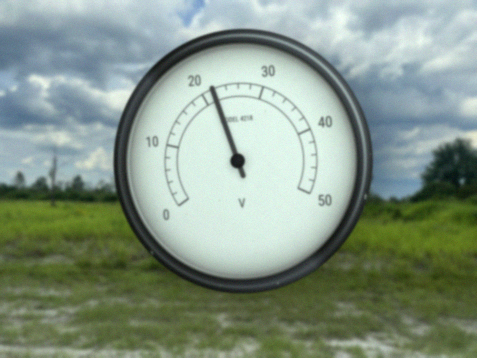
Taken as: 22,V
